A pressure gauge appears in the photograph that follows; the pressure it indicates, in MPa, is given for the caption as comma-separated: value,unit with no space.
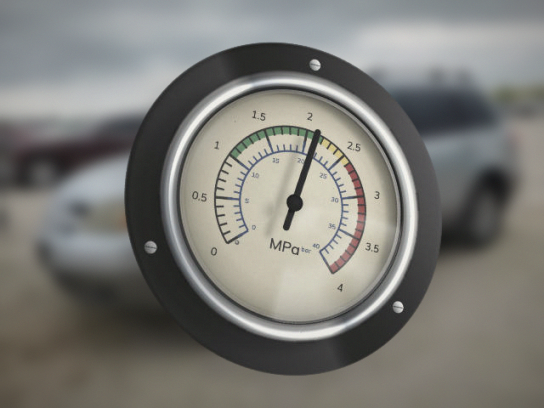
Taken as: 2.1,MPa
